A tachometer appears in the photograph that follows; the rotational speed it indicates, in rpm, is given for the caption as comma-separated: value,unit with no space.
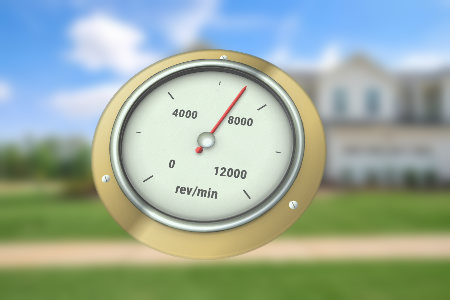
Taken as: 7000,rpm
